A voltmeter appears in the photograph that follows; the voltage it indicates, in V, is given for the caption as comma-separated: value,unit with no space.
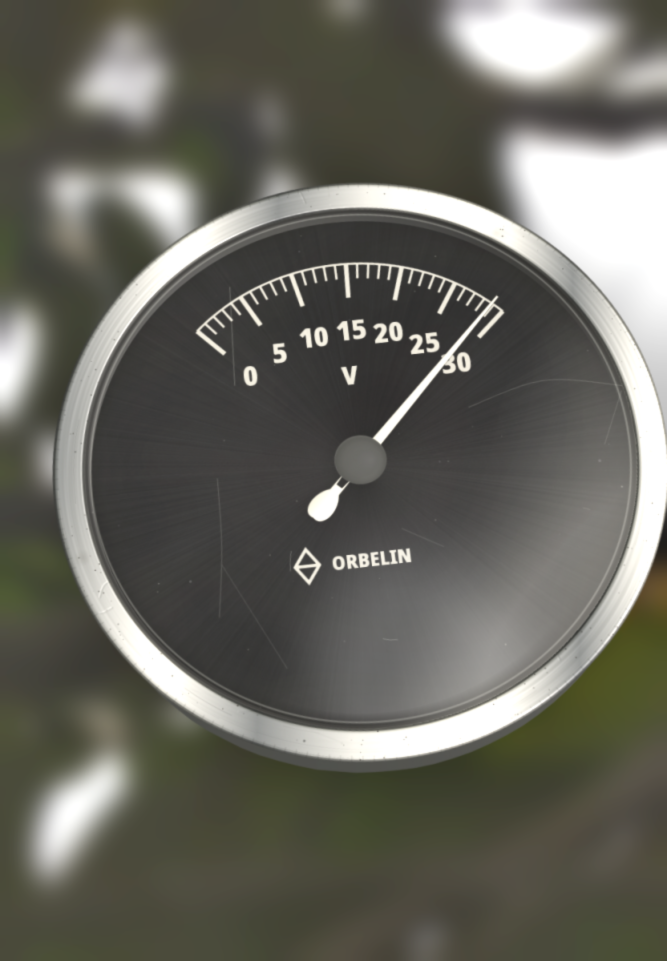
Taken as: 29,V
